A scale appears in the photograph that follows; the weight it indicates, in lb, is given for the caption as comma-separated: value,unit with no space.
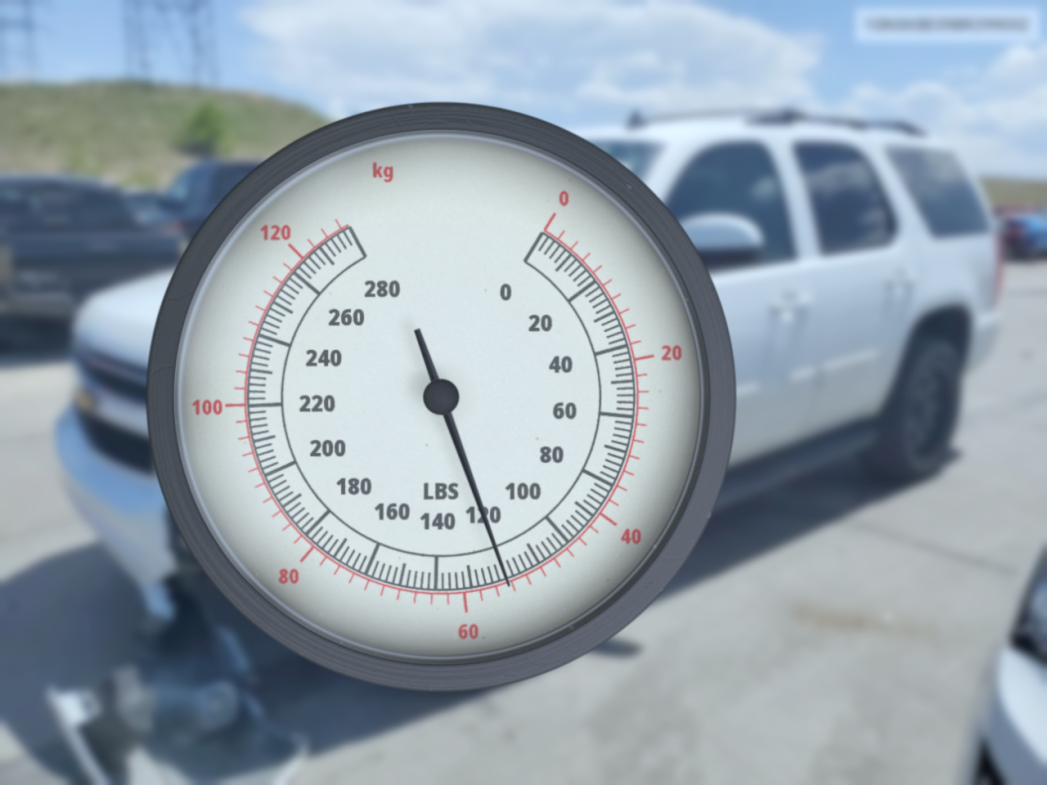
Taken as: 120,lb
